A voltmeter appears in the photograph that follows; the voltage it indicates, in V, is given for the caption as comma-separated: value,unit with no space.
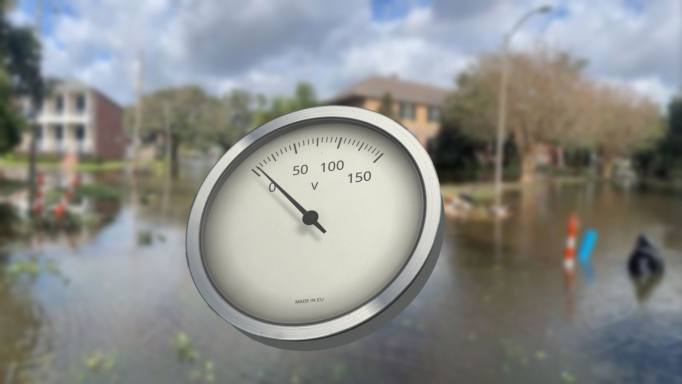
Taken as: 5,V
